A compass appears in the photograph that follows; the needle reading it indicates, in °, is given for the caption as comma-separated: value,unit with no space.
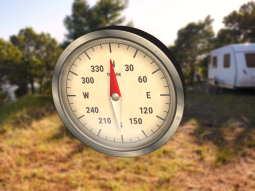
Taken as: 0,°
